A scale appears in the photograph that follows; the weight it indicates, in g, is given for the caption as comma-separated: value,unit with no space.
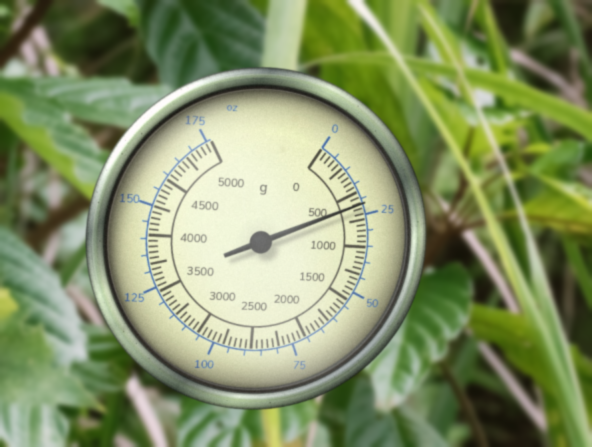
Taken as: 600,g
